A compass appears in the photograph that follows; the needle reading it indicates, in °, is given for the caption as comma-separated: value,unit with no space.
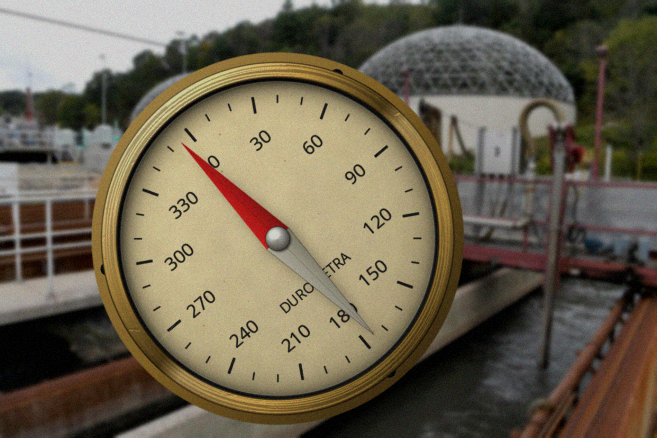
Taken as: 355,°
